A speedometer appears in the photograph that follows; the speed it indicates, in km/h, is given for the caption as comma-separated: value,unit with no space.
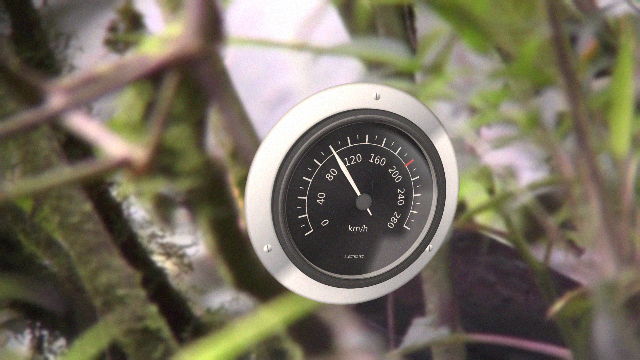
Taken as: 100,km/h
